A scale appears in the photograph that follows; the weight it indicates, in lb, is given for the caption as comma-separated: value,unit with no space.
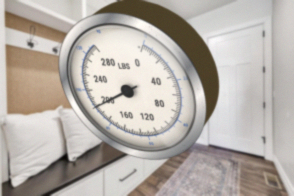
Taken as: 200,lb
